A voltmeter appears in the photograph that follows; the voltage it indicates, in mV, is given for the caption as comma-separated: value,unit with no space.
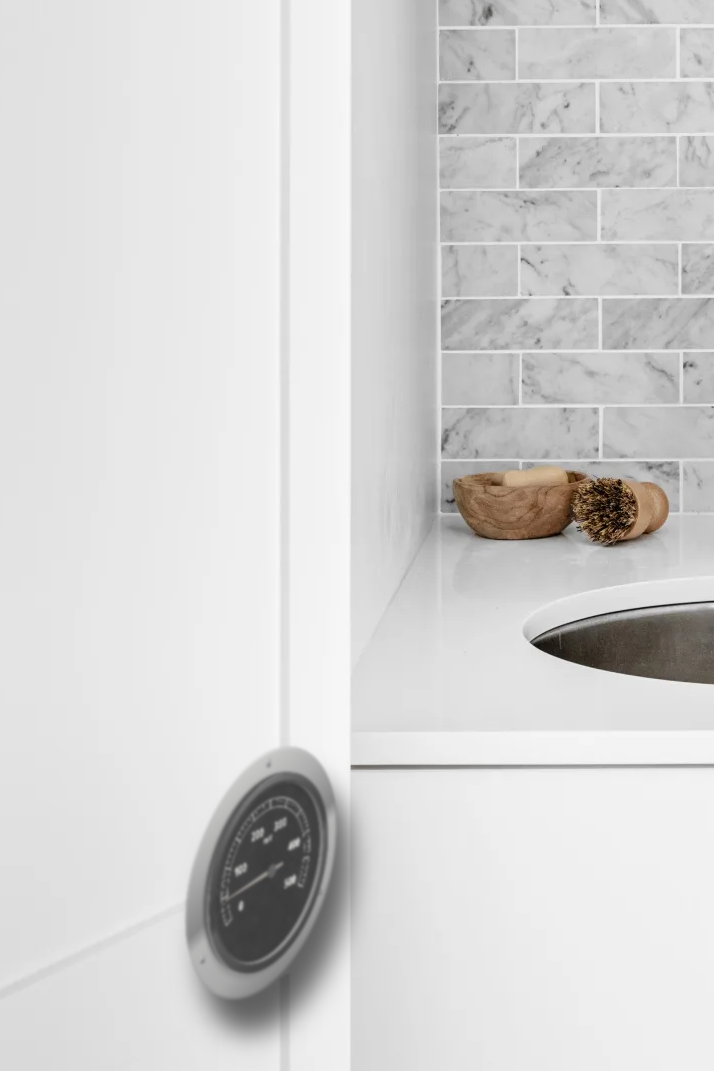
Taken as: 50,mV
